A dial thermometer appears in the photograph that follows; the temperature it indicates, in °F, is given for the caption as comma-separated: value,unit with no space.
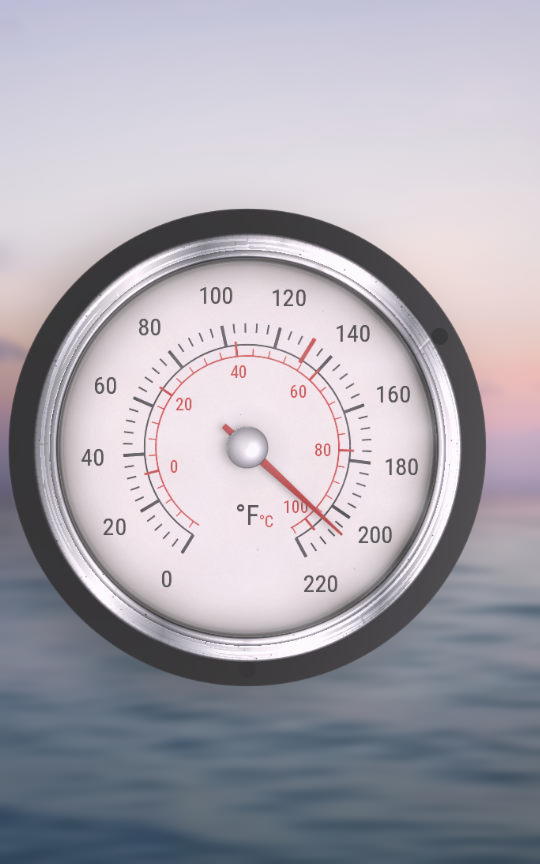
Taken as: 206,°F
